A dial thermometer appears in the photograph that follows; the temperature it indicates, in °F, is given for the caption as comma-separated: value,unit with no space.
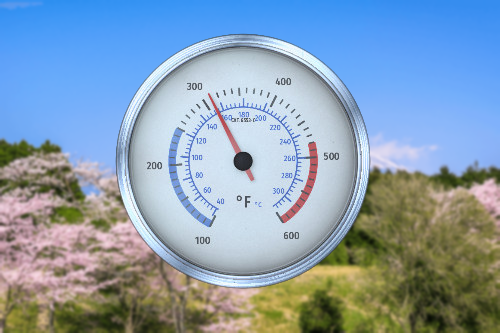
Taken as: 310,°F
